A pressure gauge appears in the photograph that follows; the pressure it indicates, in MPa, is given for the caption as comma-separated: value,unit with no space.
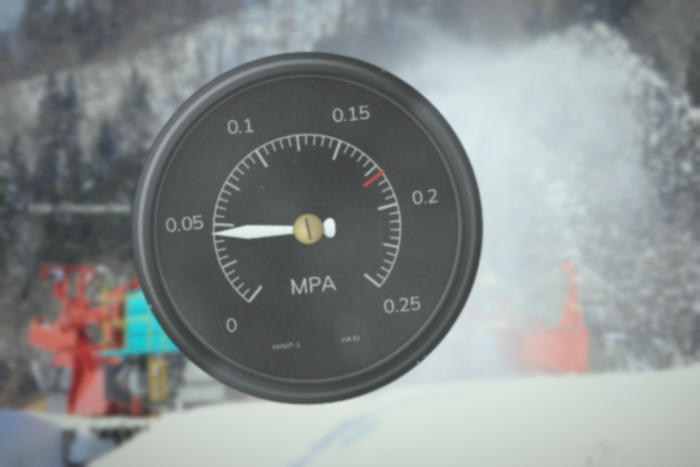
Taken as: 0.045,MPa
